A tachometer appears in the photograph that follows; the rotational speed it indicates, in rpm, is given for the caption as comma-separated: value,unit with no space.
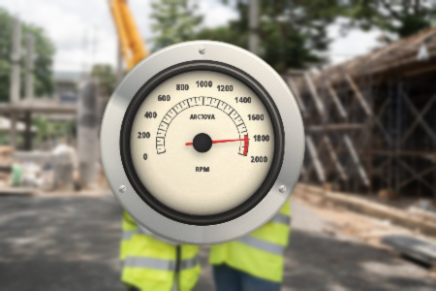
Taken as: 1800,rpm
